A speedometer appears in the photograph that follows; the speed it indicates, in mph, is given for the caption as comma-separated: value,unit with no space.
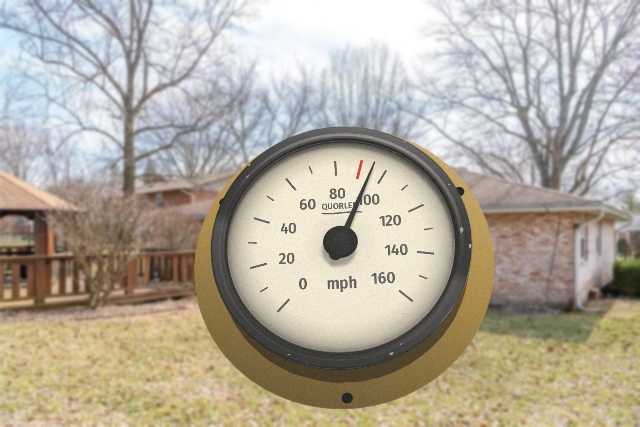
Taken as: 95,mph
